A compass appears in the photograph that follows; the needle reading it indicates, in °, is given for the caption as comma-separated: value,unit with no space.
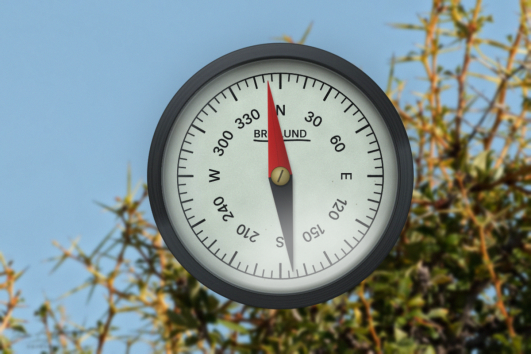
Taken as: 352.5,°
